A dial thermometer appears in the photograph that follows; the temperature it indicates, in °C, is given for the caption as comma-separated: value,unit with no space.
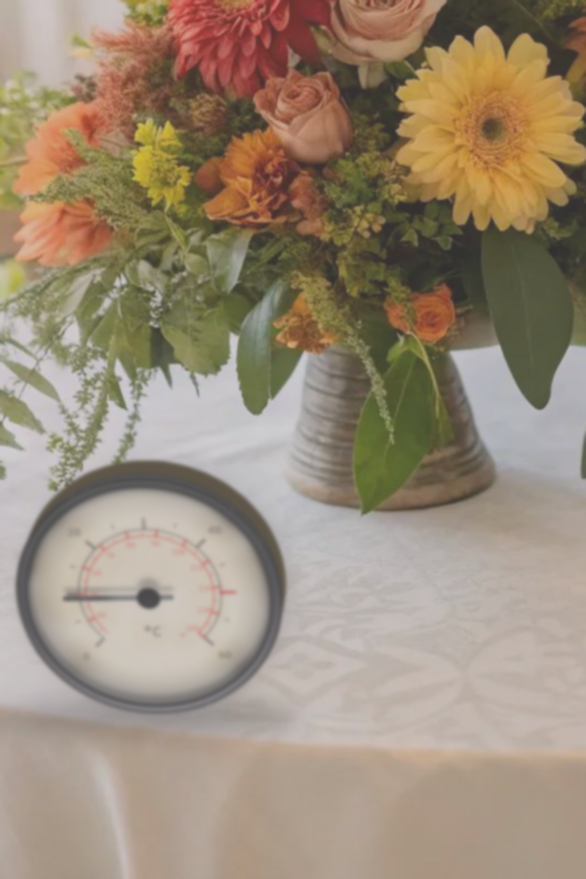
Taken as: 10,°C
